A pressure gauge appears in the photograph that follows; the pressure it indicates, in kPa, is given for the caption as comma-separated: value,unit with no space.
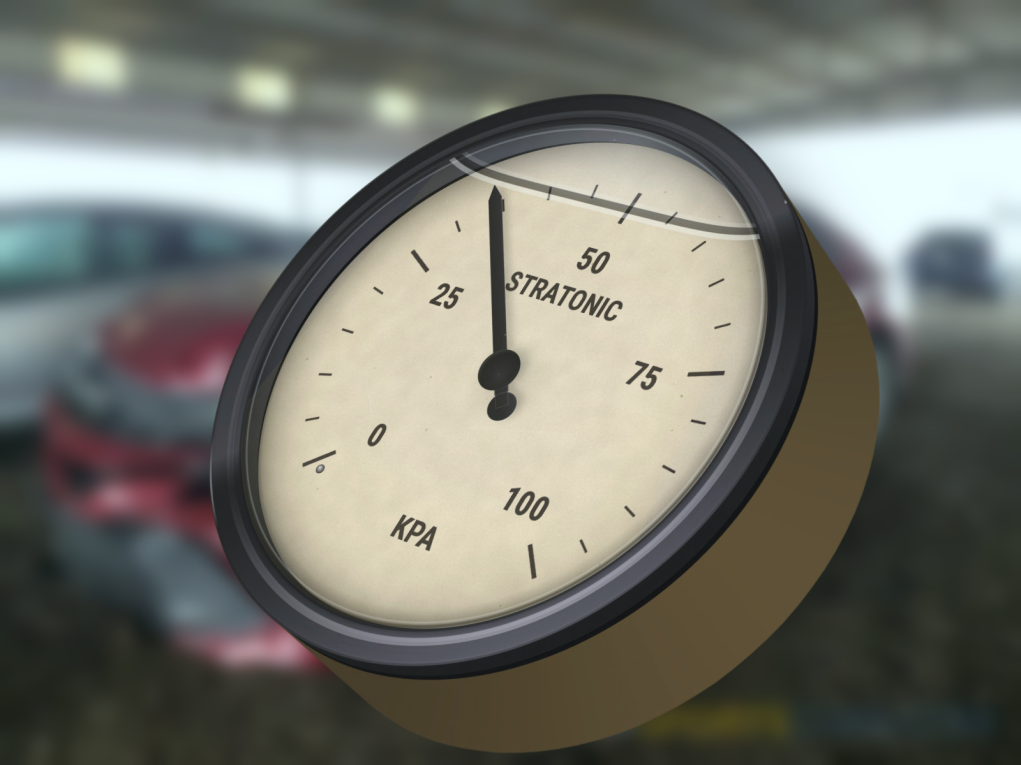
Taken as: 35,kPa
